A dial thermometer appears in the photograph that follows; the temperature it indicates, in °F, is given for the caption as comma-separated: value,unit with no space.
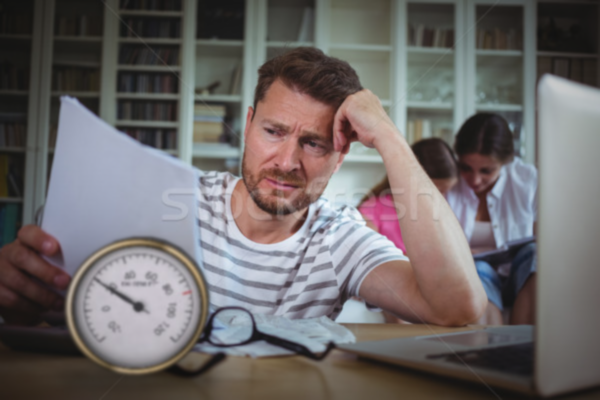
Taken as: 20,°F
